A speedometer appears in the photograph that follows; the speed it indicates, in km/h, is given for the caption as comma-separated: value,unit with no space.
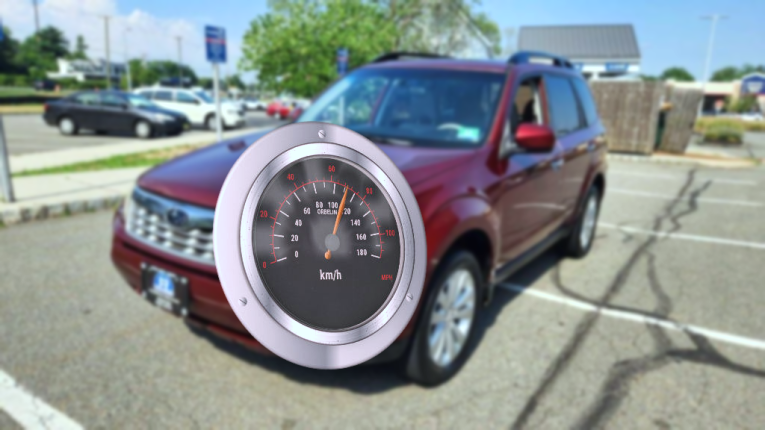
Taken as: 110,km/h
